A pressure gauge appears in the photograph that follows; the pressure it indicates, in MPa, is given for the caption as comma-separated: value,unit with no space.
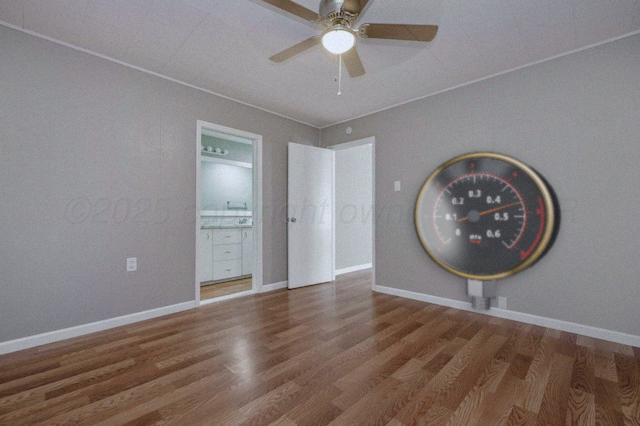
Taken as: 0.46,MPa
